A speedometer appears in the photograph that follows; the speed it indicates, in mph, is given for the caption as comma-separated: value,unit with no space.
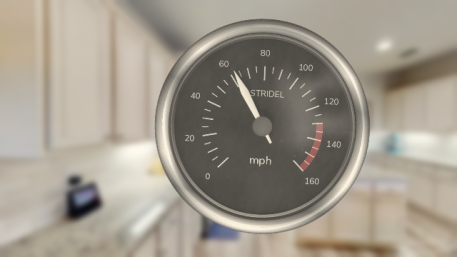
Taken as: 62.5,mph
